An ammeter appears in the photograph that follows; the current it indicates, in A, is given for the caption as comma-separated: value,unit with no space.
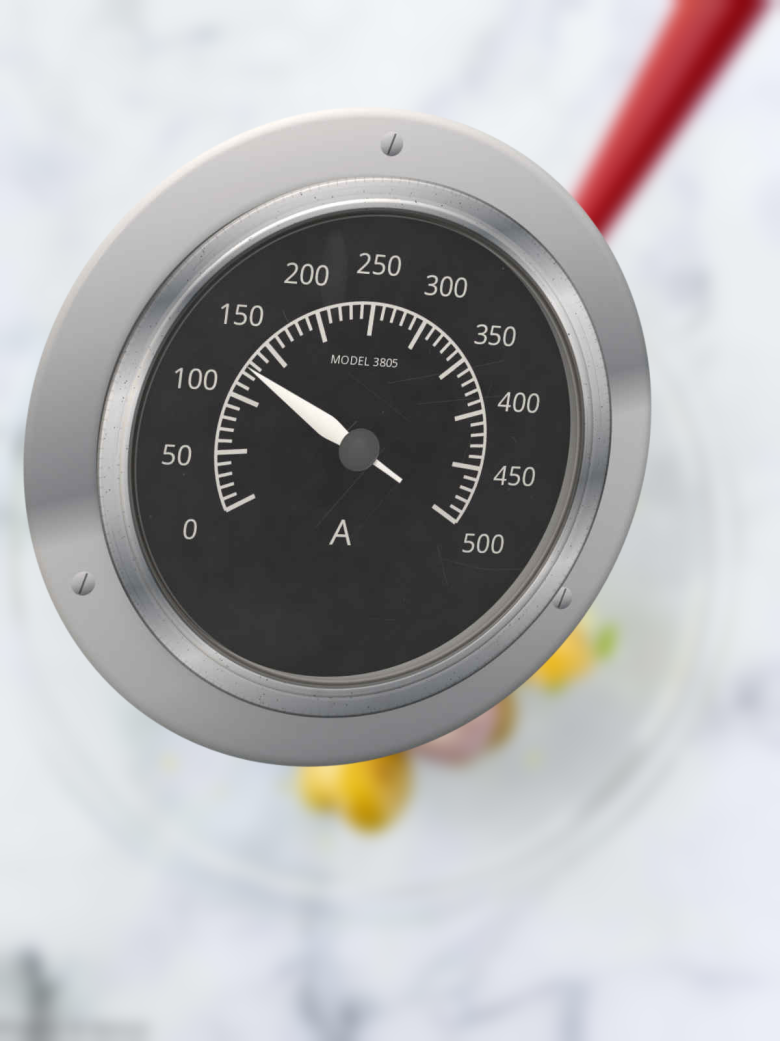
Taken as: 125,A
